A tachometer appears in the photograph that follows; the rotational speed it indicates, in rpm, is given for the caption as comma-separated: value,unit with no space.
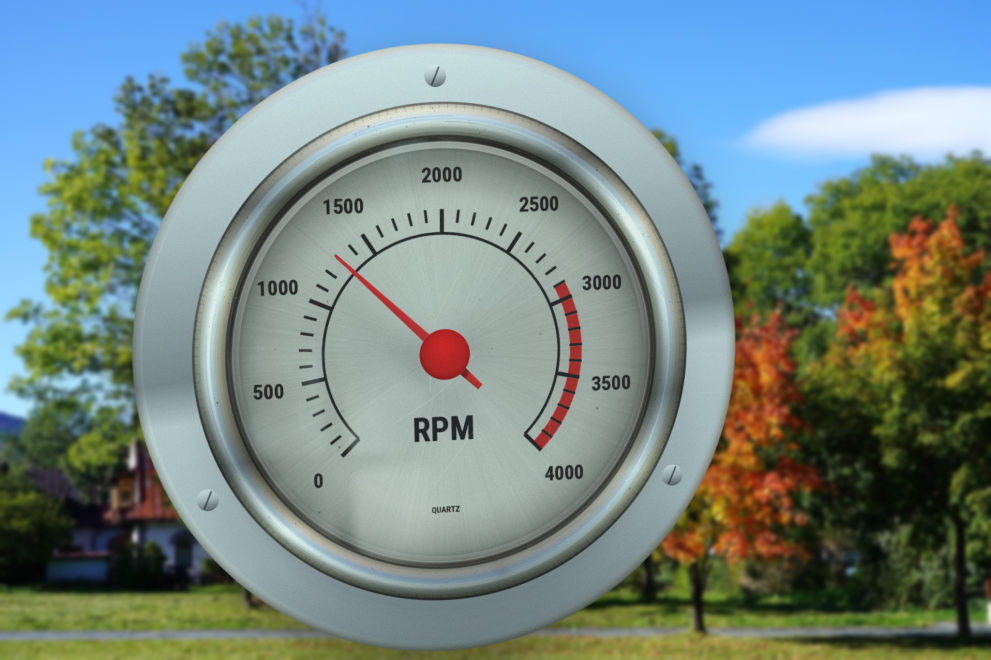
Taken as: 1300,rpm
